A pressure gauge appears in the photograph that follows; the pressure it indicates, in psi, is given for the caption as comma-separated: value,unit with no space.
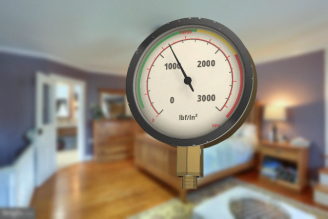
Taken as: 1200,psi
